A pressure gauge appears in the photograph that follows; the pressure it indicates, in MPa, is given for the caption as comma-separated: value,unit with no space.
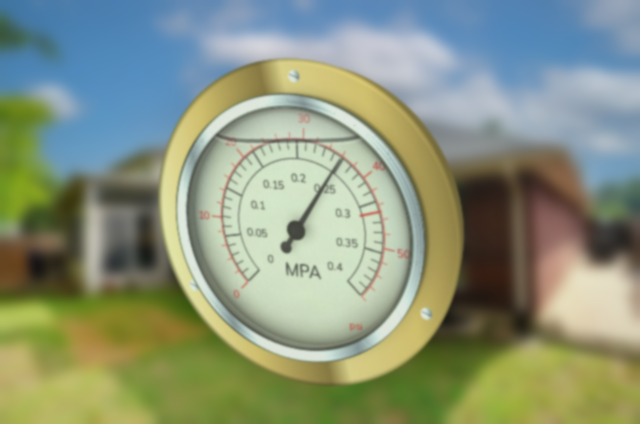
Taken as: 0.25,MPa
